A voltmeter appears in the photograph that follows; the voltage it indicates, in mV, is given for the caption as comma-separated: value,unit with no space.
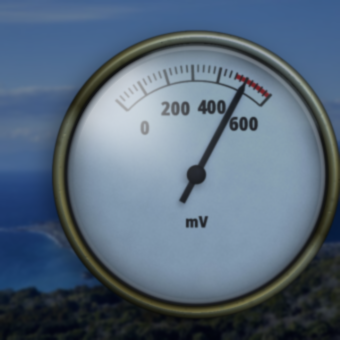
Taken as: 500,mV
